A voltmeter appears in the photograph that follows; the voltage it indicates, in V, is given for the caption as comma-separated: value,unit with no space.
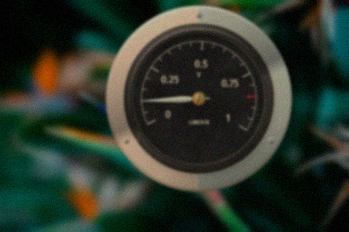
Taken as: 0.1,V
